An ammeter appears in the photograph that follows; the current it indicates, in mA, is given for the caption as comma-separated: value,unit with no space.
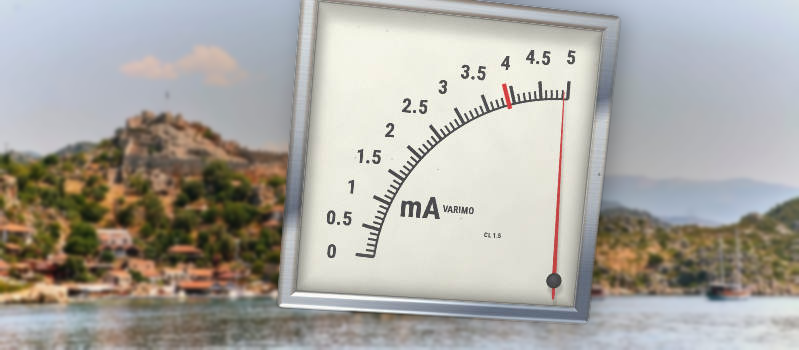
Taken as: 4.9,mA
